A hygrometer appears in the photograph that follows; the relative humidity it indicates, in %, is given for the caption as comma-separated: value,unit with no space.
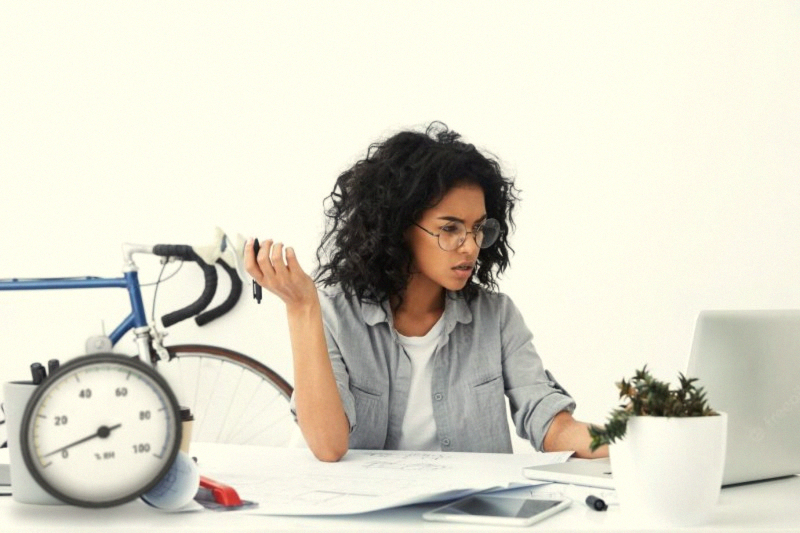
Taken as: 4,%
